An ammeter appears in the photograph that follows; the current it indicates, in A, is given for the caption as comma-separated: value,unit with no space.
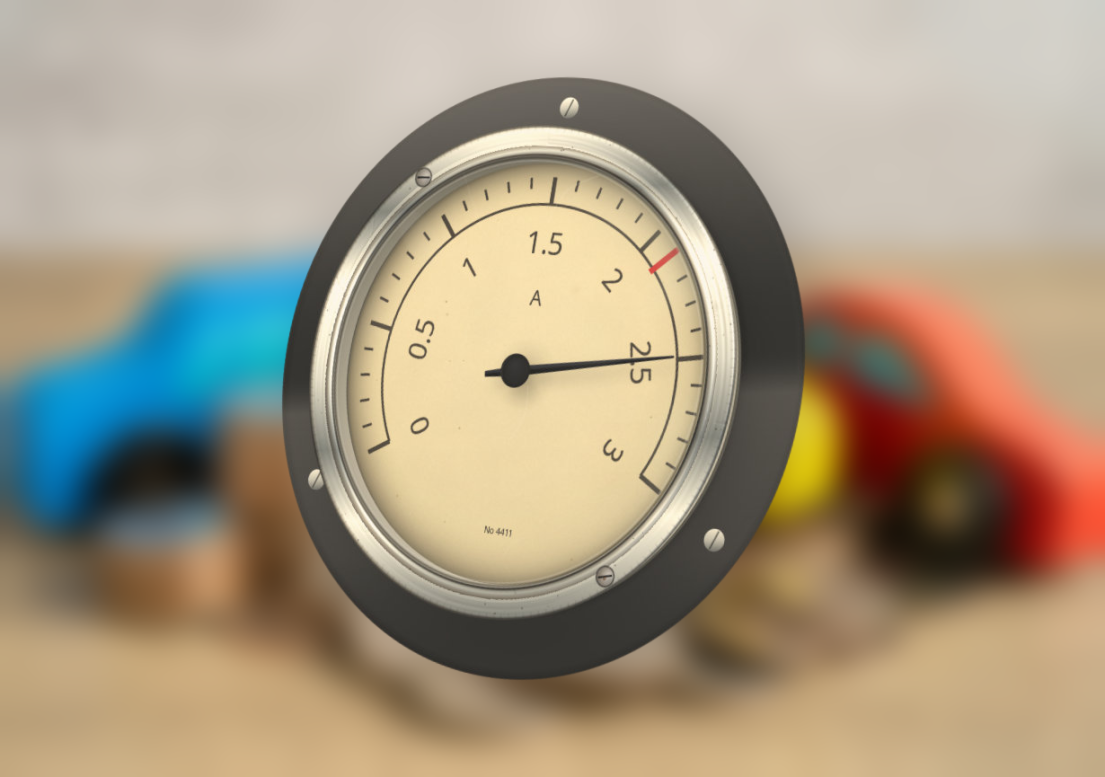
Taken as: 2.5,A
